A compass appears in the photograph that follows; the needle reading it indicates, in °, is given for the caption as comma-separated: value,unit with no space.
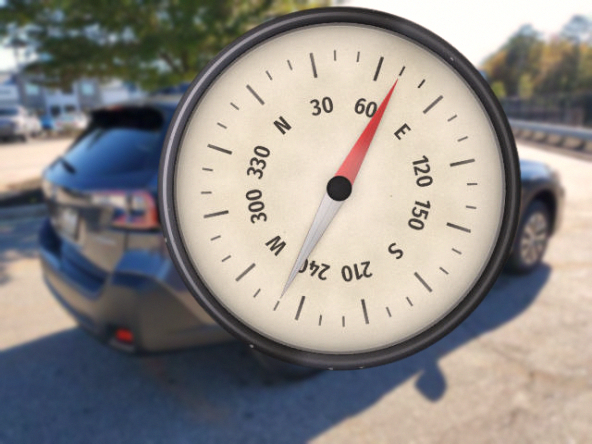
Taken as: 70,°
